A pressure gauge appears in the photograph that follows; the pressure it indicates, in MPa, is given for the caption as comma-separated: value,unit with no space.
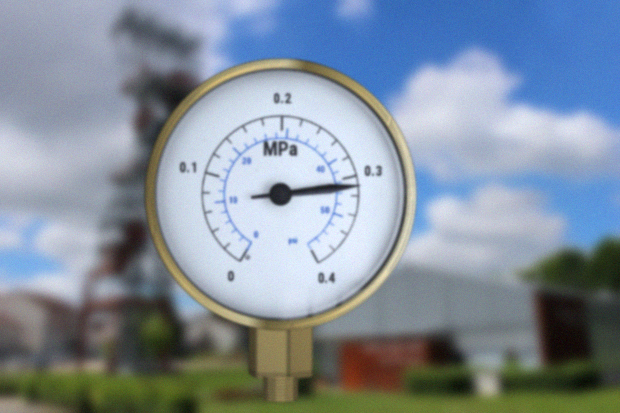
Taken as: 0.31,MPa
